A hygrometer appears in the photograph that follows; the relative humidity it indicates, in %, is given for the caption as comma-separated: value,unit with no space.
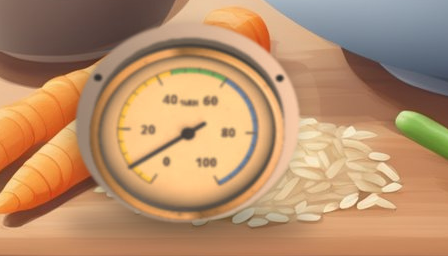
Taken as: 8,%
